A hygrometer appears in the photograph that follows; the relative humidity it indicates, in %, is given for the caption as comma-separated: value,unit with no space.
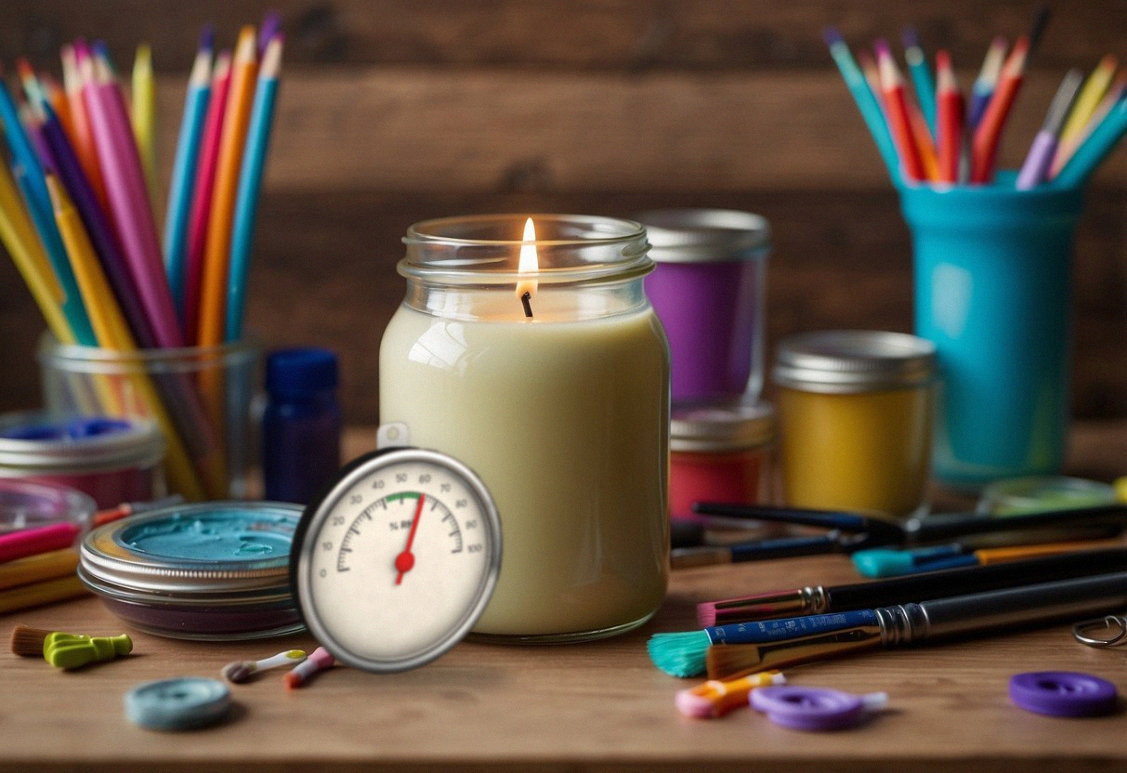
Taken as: 60,%
